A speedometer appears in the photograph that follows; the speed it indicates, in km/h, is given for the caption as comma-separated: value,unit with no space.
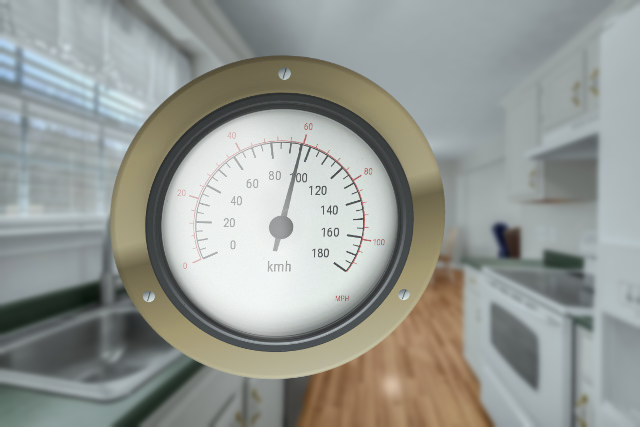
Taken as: 95,km/h
